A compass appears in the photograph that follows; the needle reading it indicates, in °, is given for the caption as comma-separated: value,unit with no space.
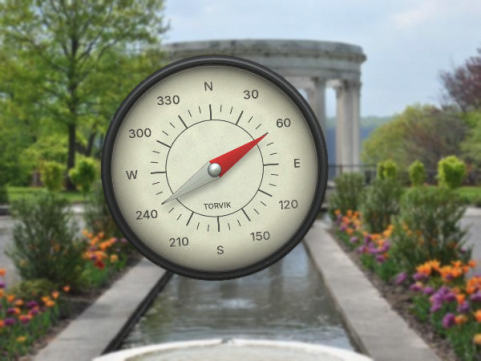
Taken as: 60,°
